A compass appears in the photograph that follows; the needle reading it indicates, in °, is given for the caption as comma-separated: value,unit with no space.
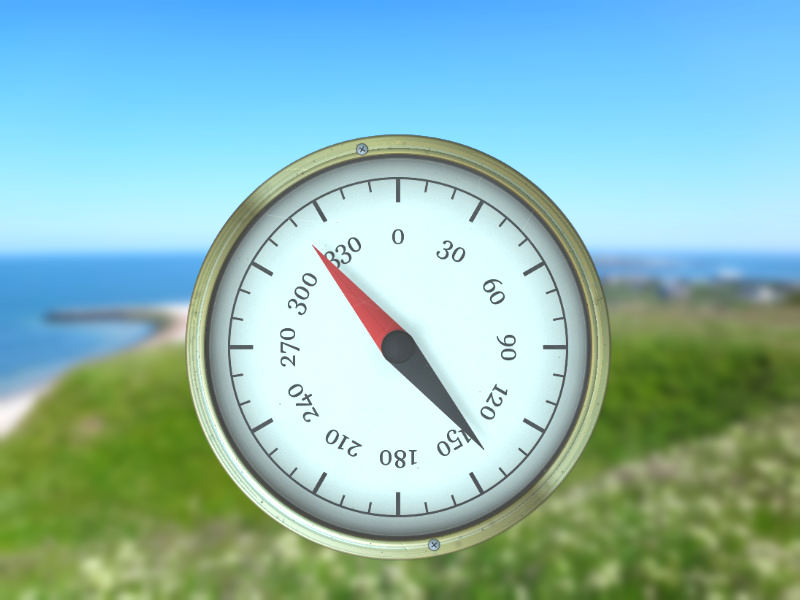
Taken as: 320,°
